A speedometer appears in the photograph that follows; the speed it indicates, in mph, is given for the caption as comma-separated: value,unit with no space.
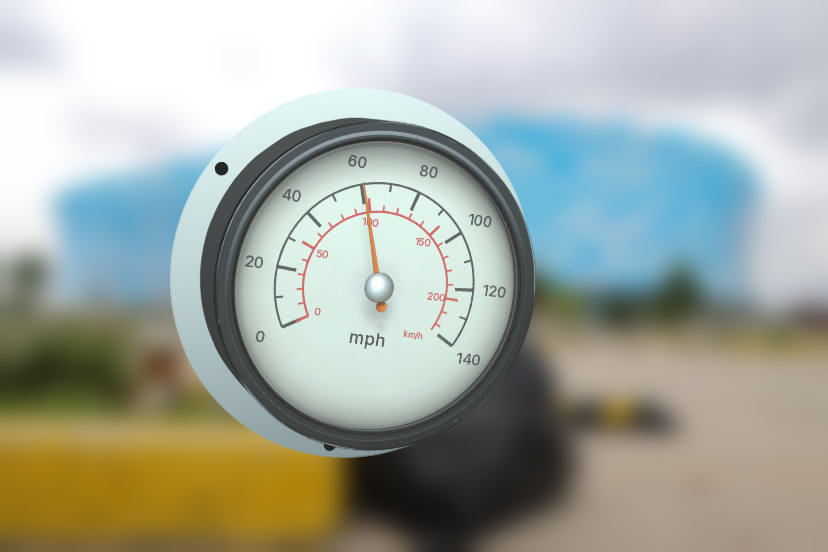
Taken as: 60,mph
